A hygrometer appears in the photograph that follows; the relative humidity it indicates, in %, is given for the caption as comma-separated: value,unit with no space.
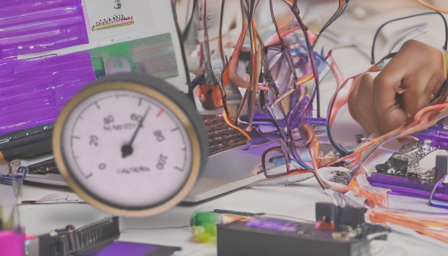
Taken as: 65,%
